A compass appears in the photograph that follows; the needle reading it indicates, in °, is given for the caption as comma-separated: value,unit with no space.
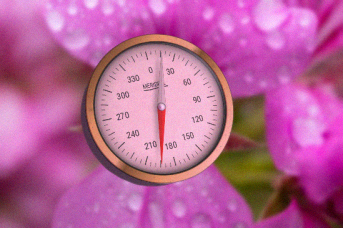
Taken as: 195,°
